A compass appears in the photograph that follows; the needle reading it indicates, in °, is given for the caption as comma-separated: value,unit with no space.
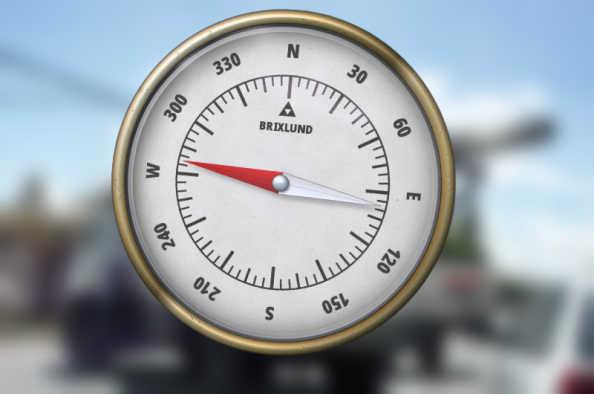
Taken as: 277.5,°
